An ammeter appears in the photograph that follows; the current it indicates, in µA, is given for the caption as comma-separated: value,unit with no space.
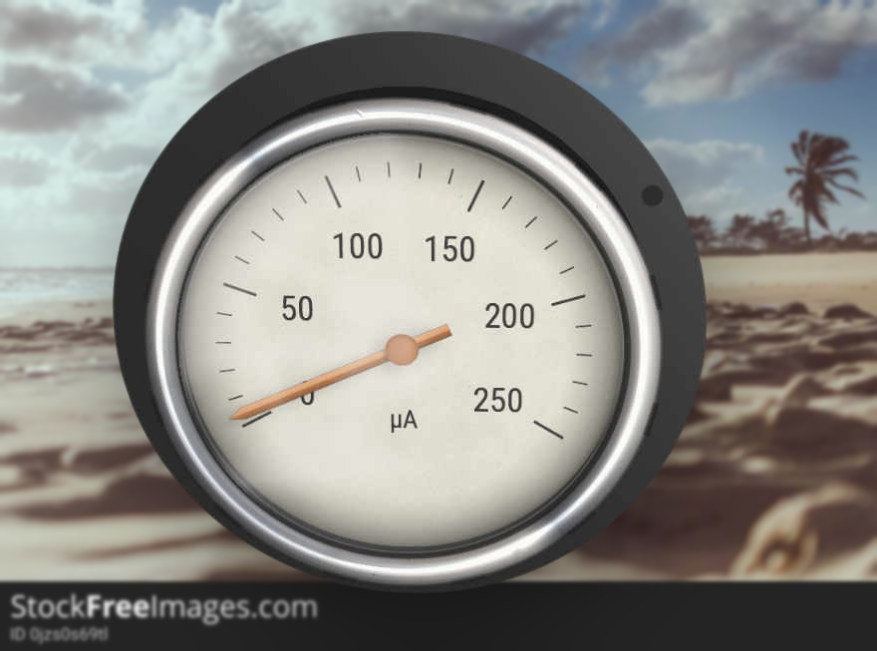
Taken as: 5,µA
